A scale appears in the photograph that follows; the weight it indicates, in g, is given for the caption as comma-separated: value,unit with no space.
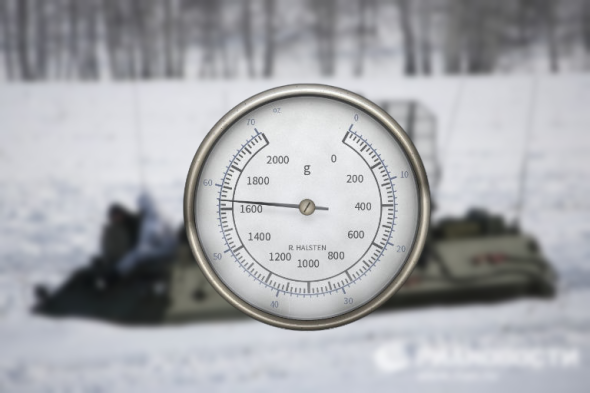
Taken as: 1640,g
